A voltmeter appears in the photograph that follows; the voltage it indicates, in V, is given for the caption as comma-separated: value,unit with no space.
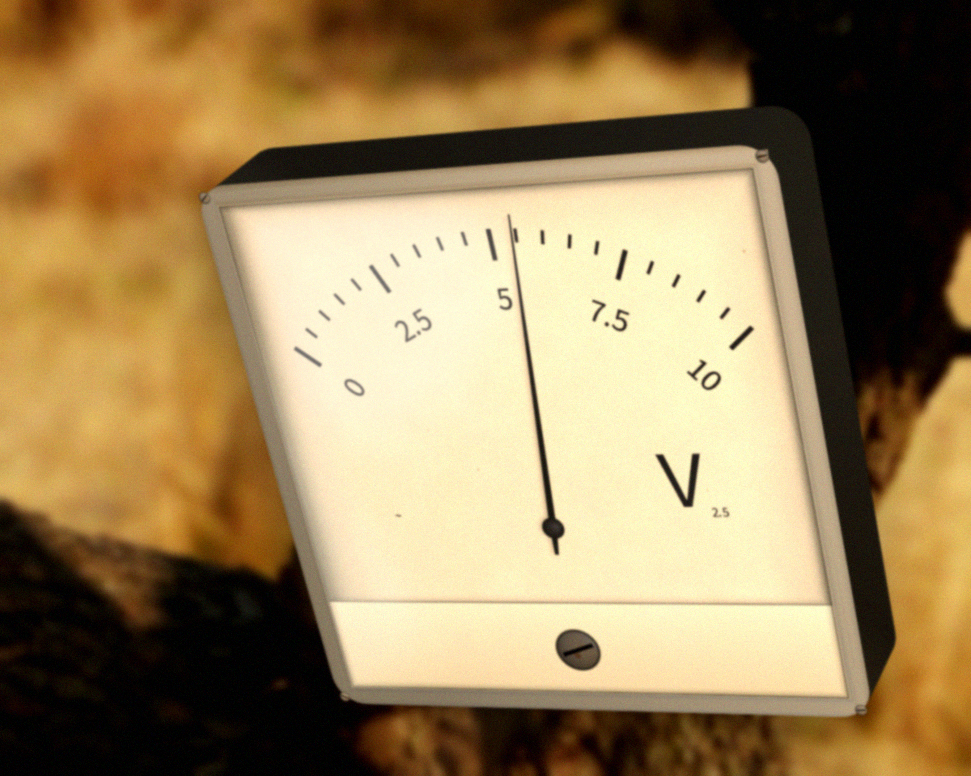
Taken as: 5.5,V
